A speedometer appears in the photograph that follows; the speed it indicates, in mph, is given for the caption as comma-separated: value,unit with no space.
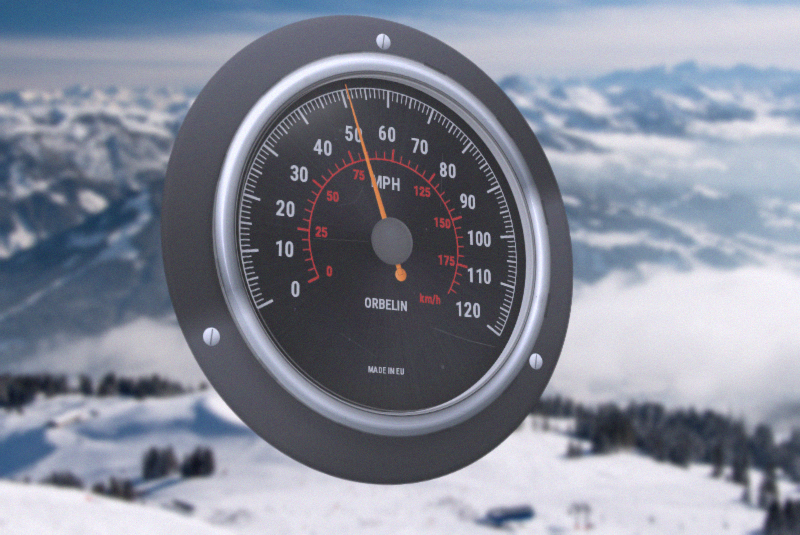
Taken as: 50,mph
